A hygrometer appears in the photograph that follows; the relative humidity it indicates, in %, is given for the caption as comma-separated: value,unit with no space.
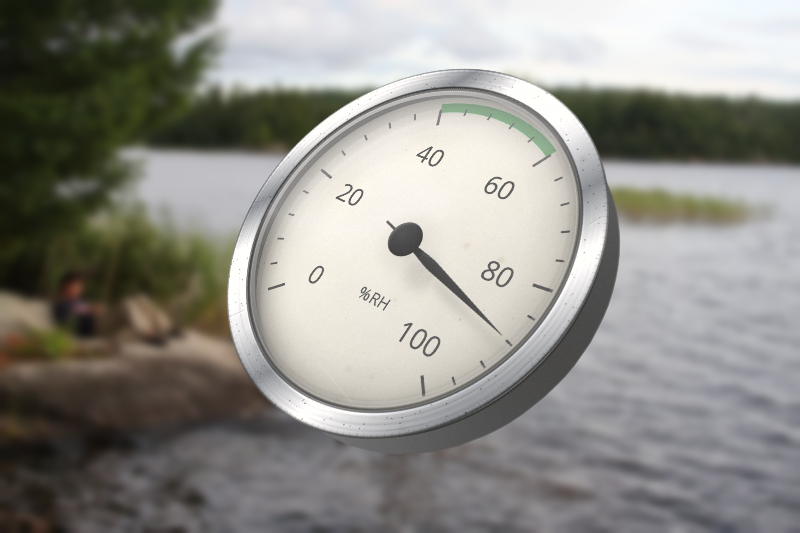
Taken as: 88,%
